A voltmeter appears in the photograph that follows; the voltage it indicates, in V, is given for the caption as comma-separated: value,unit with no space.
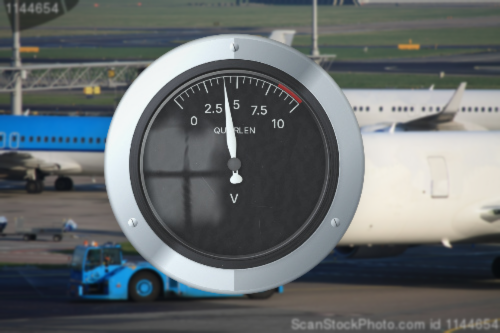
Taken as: 4,V
